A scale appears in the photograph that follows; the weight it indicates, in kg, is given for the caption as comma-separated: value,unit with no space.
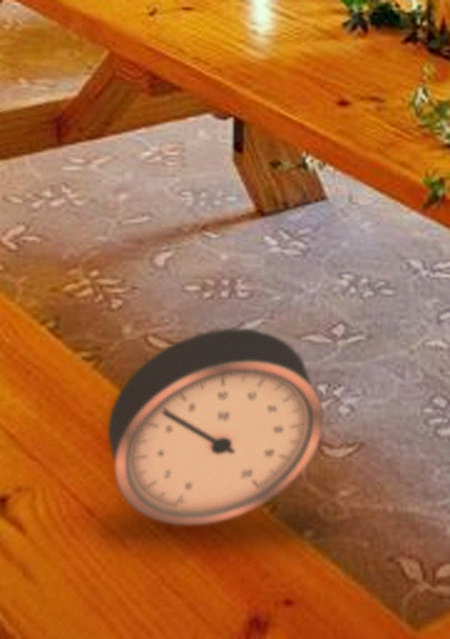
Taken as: 7,kg
